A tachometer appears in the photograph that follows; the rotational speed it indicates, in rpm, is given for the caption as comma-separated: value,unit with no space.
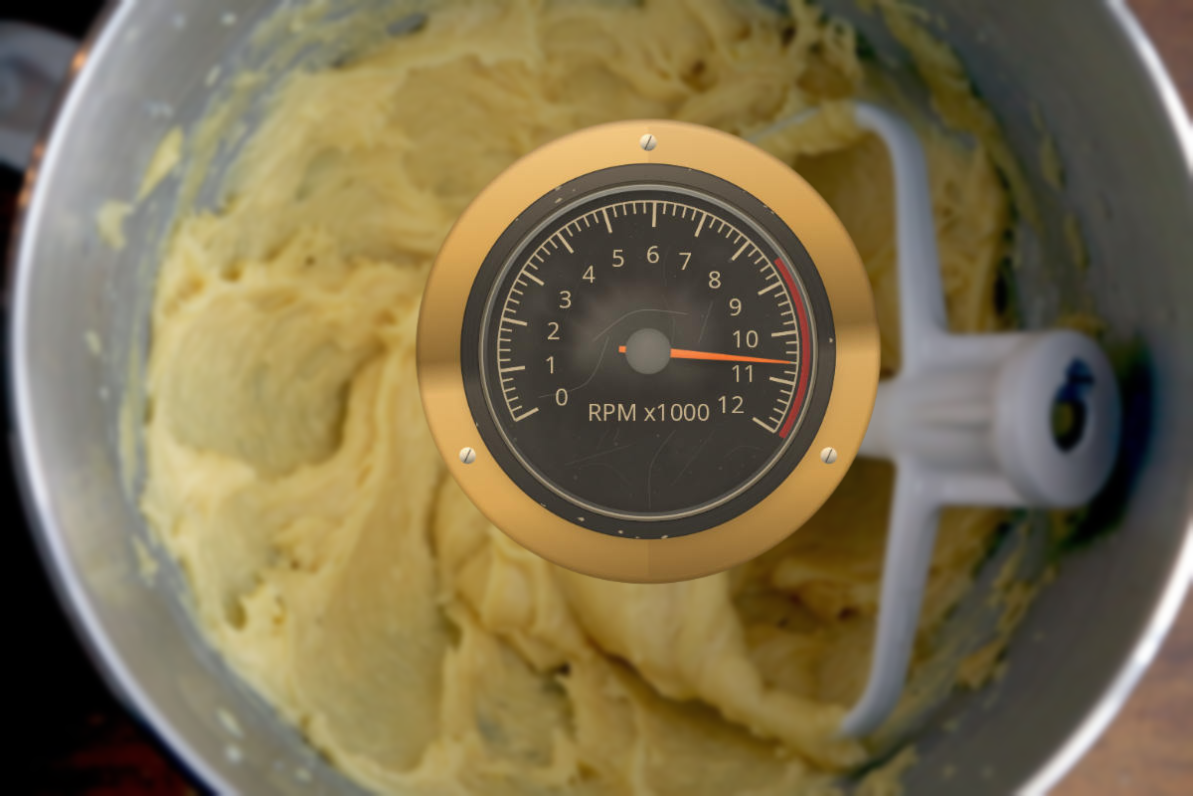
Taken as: 10600,rpm
